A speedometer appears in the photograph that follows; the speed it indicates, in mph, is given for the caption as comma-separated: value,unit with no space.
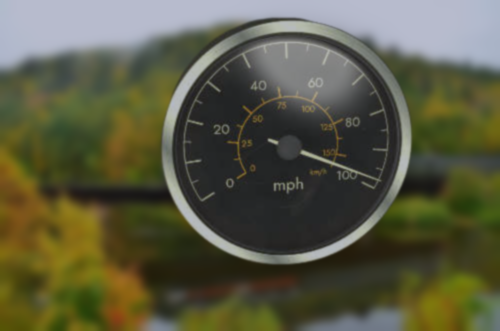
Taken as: 97.5,mph
